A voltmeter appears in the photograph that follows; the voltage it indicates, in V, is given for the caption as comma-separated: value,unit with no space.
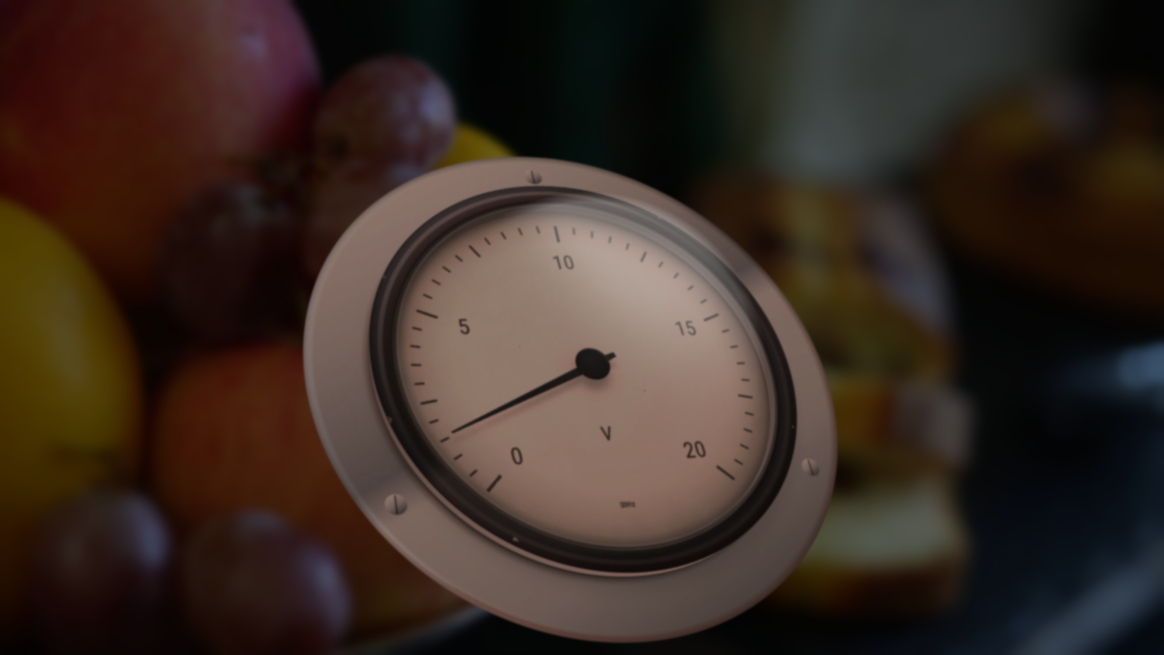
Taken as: 1.5,V
